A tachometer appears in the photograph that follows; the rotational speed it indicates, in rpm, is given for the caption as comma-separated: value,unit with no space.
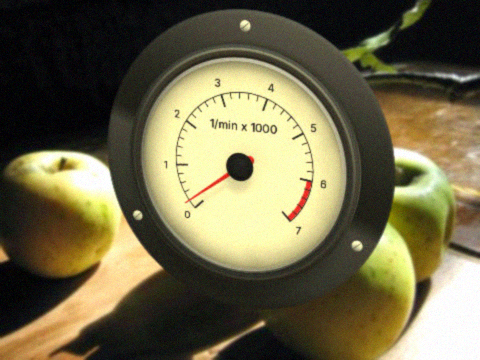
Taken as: 200,rpm
